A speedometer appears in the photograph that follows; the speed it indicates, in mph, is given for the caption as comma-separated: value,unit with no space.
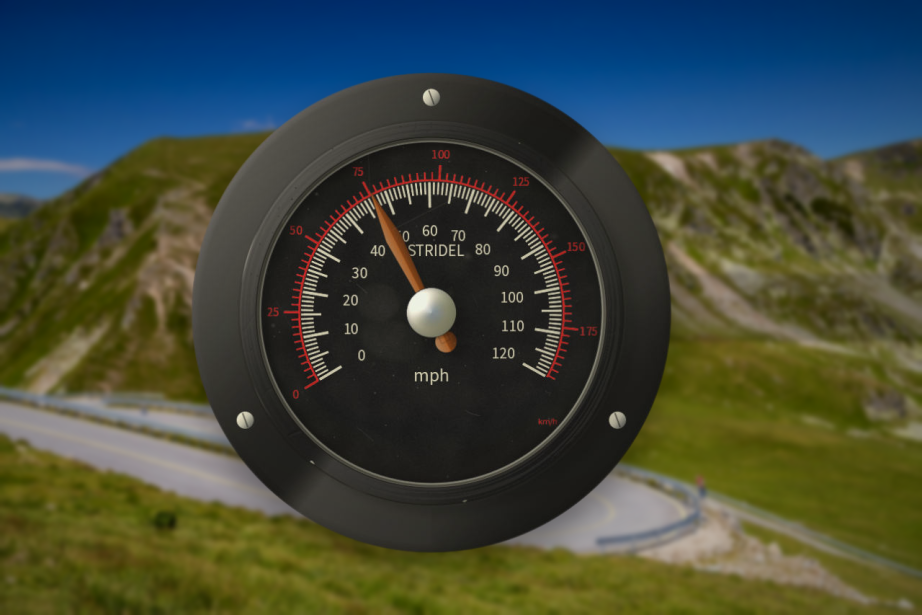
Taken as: 47,mph
